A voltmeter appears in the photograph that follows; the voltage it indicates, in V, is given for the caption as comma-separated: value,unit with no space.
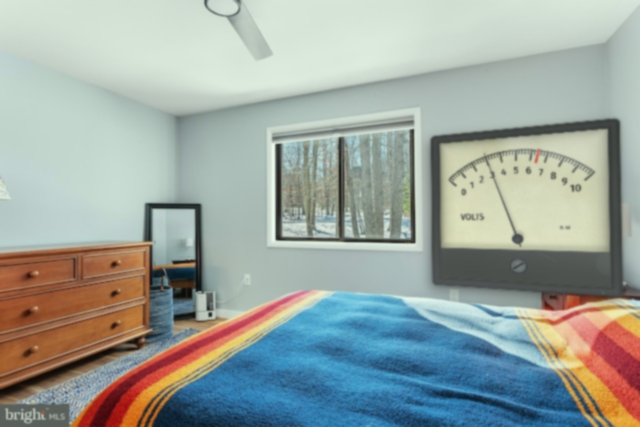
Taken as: 3,V
